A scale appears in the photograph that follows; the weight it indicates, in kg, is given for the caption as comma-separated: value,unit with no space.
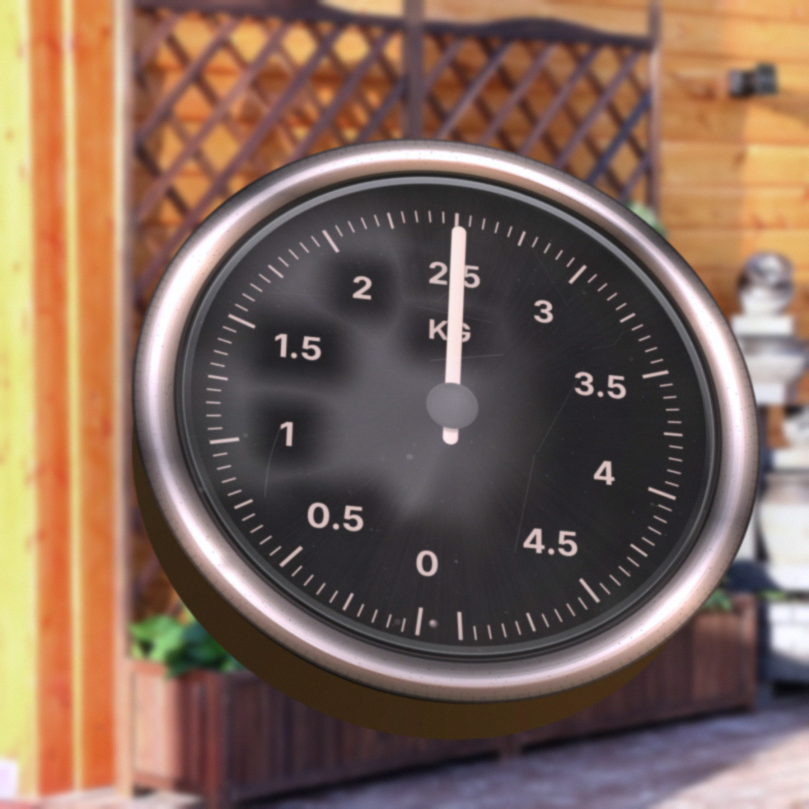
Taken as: 2.5,kg
